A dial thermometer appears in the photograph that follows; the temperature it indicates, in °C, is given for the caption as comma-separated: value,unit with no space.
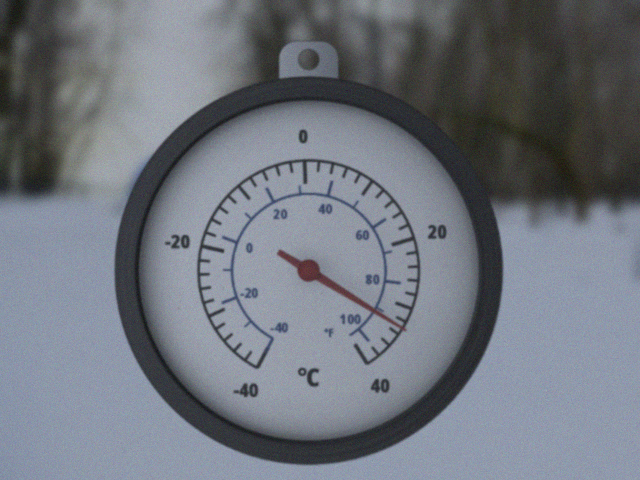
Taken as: 33,°C
